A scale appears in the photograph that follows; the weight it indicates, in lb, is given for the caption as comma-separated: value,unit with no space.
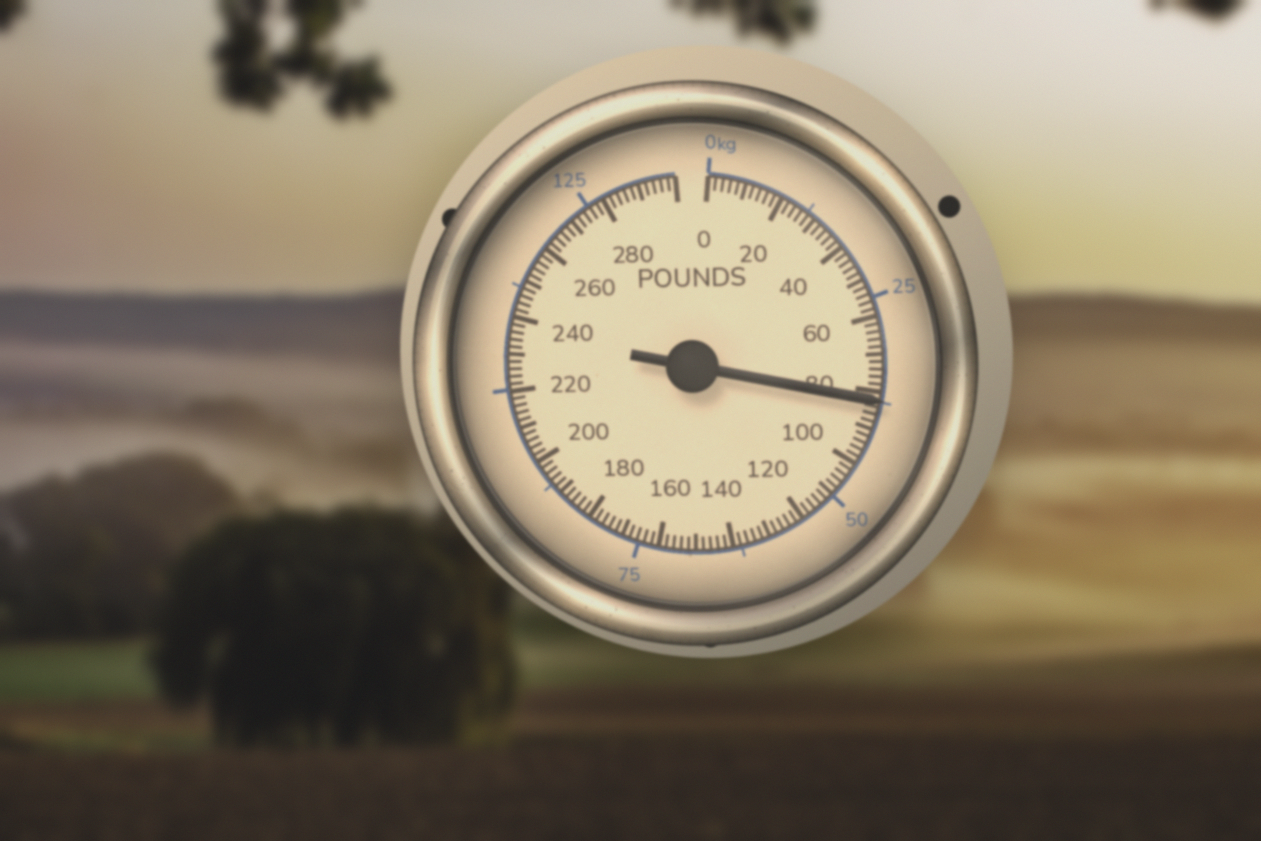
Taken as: 82,lb
